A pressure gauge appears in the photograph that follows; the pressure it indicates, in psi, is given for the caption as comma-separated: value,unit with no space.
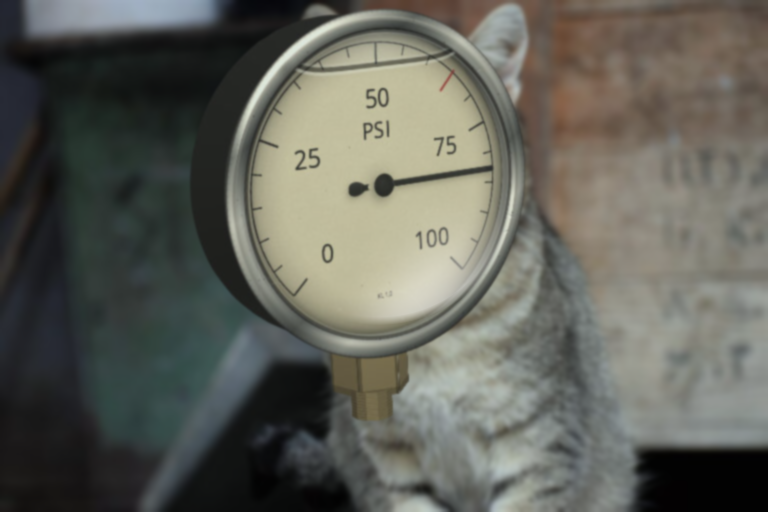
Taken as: 82.5,psi
